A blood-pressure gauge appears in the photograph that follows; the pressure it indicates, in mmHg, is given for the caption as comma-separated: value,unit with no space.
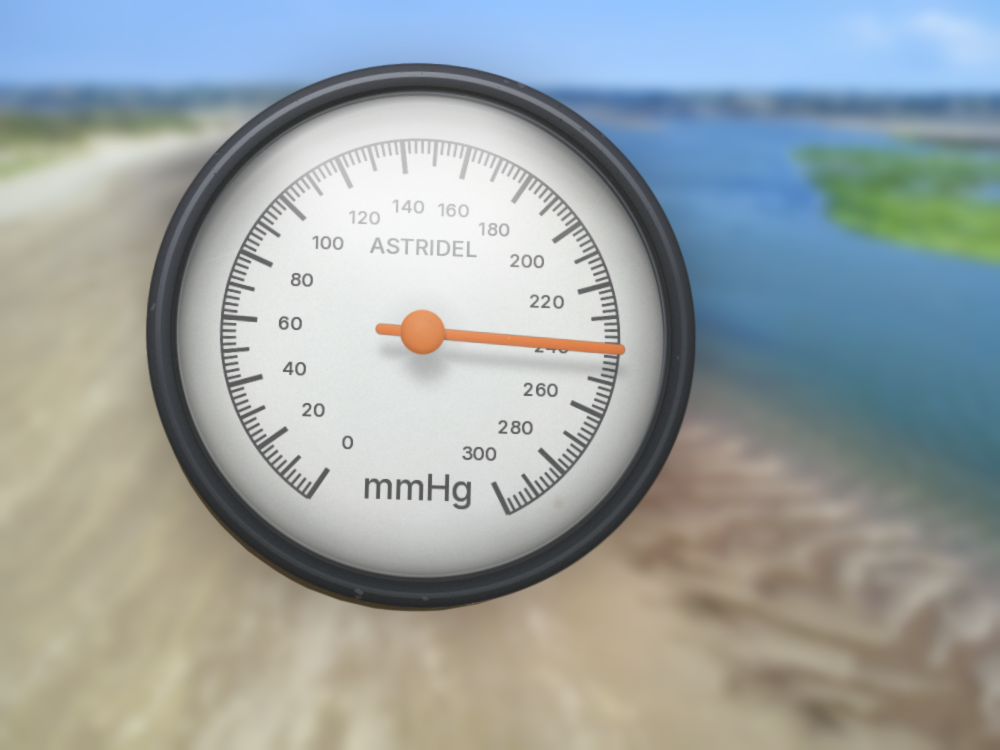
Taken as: 240,mmHg
